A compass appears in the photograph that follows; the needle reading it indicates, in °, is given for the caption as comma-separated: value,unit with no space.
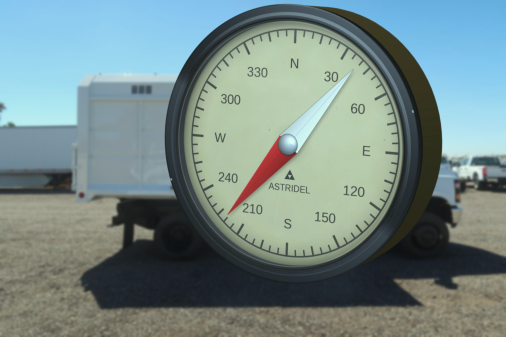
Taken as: 220,°
